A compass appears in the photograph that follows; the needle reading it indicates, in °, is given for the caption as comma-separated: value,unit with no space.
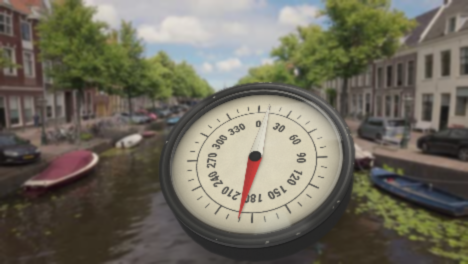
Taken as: 190,°
